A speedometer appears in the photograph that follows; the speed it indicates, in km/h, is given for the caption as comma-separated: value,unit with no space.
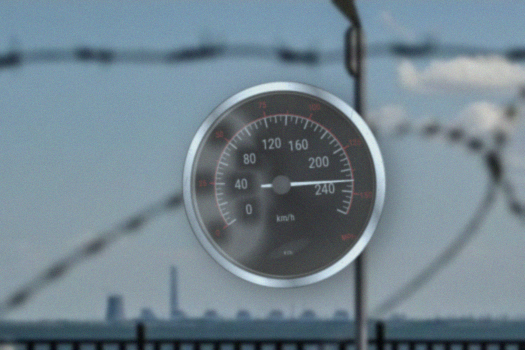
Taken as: 230,km/h
